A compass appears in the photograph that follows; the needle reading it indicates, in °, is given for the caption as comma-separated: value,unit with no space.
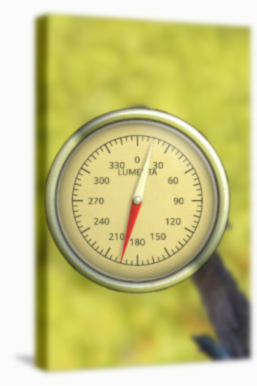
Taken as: 195,°
